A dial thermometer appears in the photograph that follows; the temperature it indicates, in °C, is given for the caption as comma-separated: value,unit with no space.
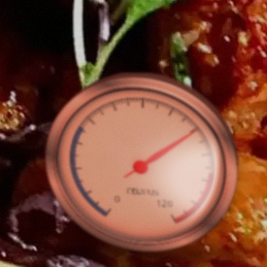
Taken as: 80,°C
